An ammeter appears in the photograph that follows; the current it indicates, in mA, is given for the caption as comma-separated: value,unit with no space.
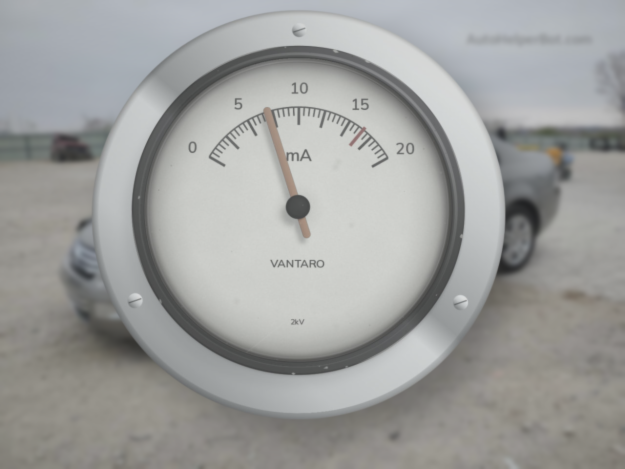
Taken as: 7,mA
